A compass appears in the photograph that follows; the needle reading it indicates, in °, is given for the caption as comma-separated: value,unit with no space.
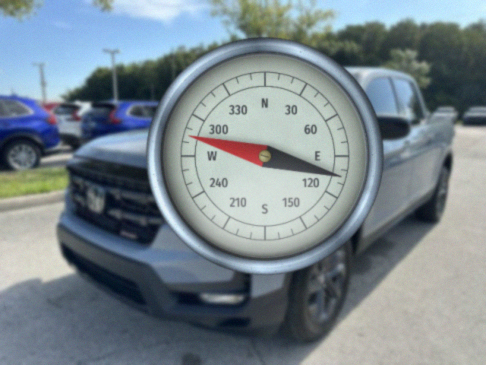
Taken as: 285,°
